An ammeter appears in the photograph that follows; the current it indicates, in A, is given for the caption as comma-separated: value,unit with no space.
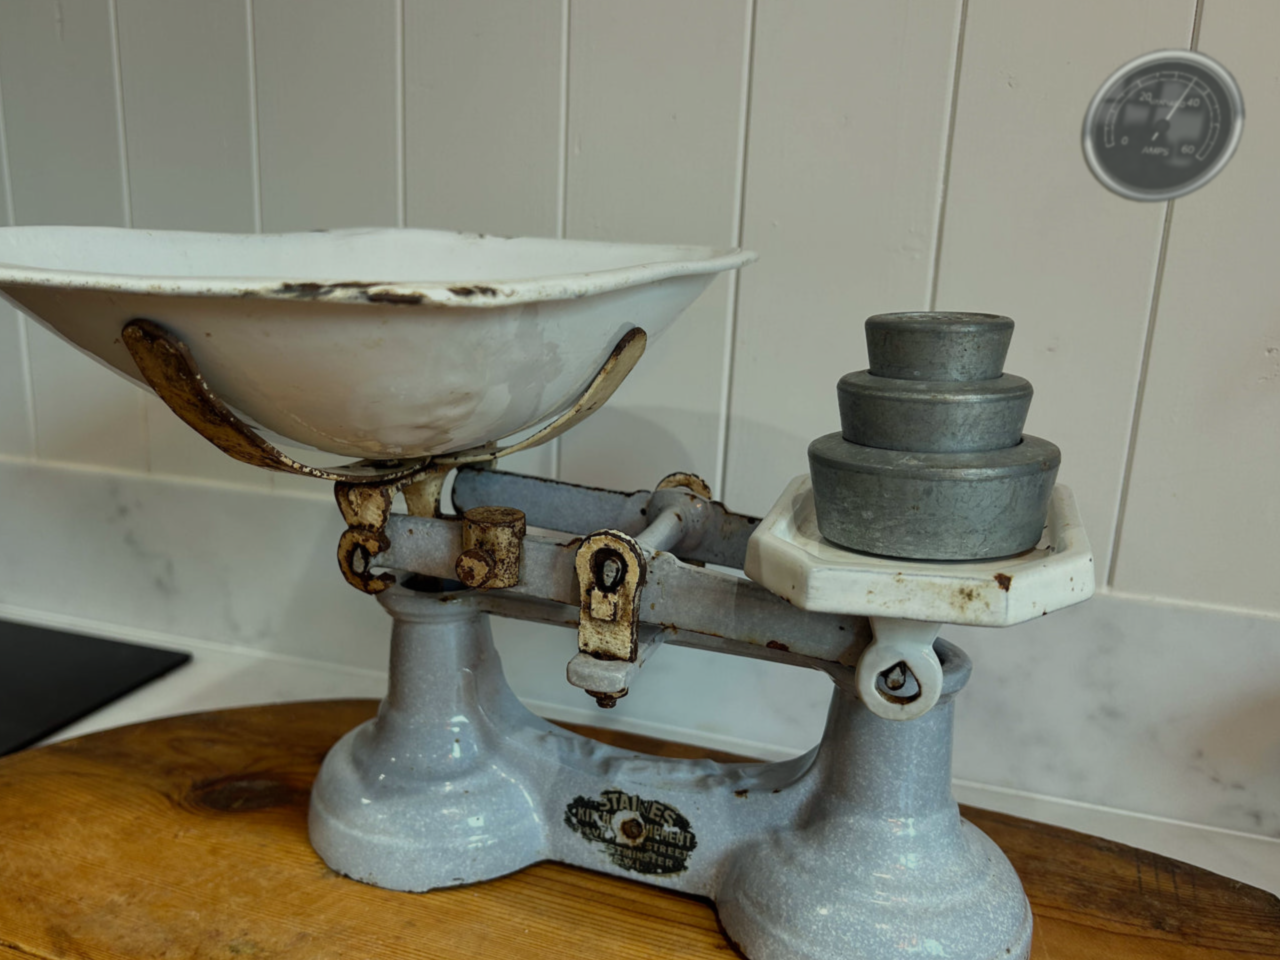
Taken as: 35,A
